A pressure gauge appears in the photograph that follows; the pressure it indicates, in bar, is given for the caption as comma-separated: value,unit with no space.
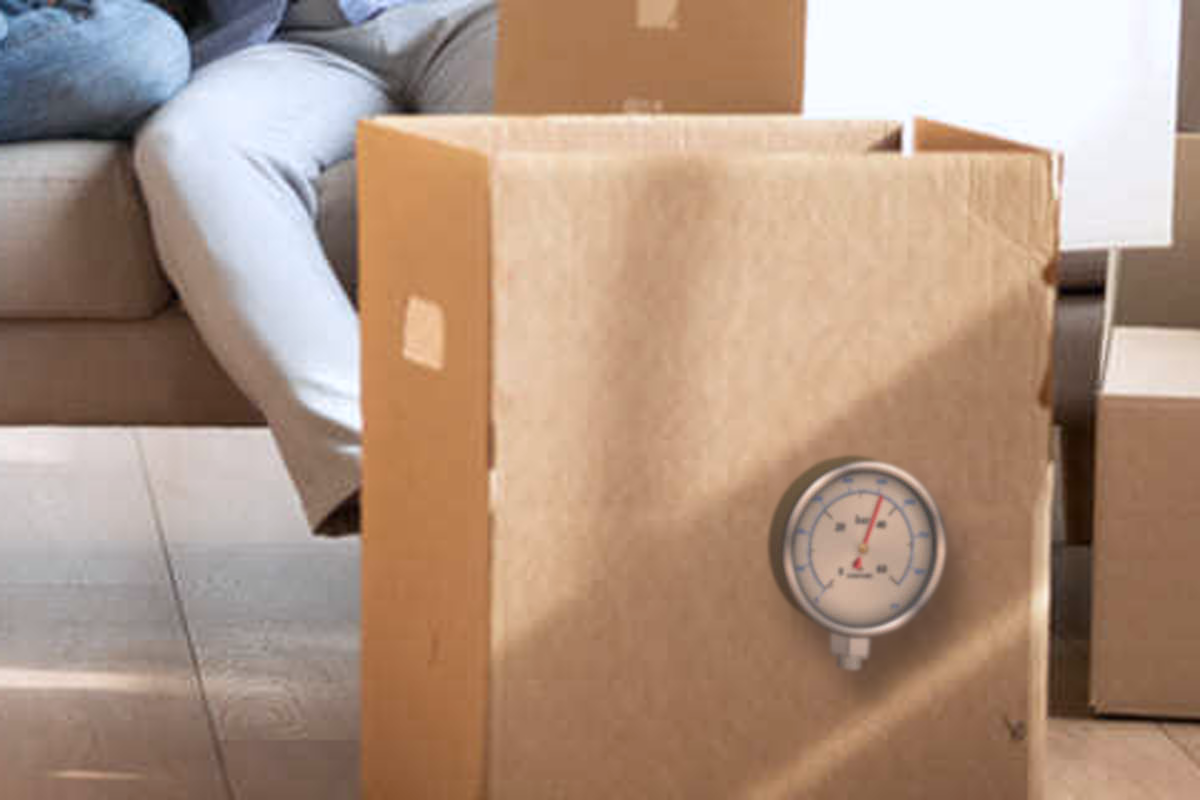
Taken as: 35,bar
